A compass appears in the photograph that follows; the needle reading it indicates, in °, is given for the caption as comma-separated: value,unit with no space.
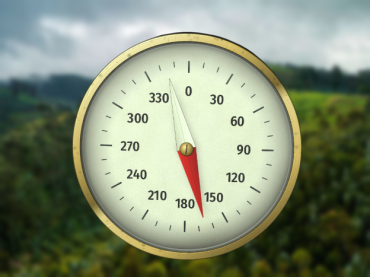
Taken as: 165,°
